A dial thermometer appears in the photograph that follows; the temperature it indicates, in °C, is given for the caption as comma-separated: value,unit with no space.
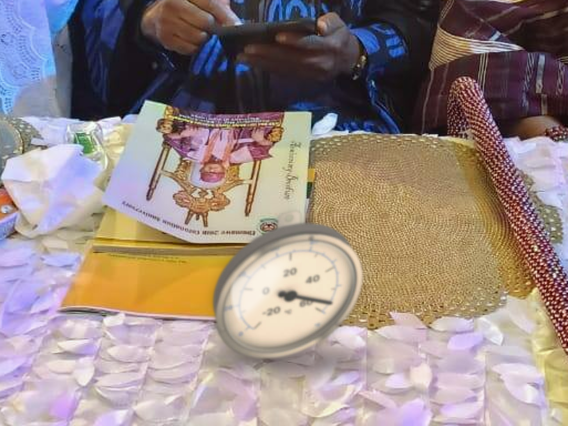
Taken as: 55,°C
